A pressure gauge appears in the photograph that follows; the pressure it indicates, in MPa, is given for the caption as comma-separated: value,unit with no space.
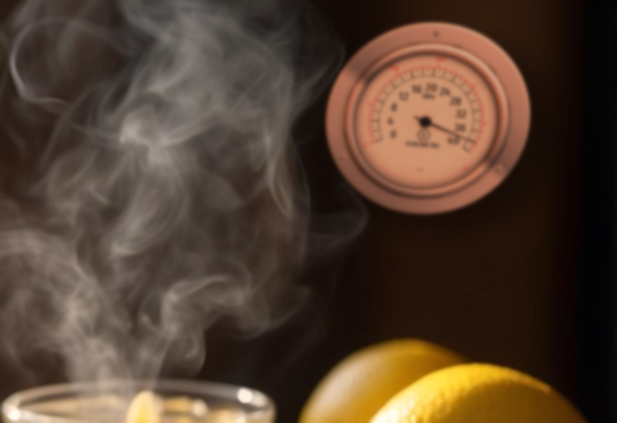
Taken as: 38,MPa
